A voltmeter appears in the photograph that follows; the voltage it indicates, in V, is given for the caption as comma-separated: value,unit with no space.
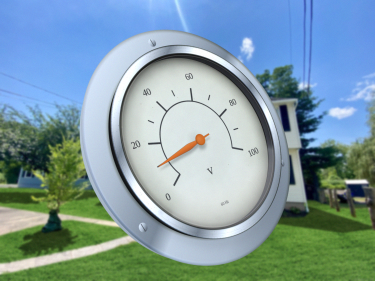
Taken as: 10,V
